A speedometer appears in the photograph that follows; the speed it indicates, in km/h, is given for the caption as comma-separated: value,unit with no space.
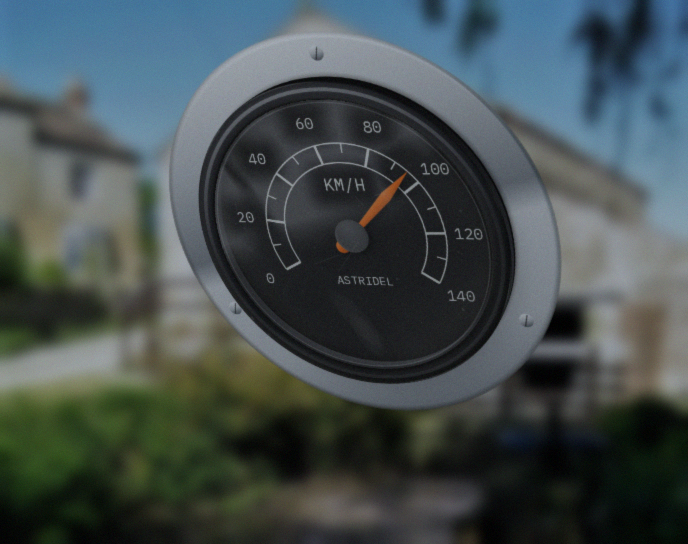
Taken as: 95,km/h
